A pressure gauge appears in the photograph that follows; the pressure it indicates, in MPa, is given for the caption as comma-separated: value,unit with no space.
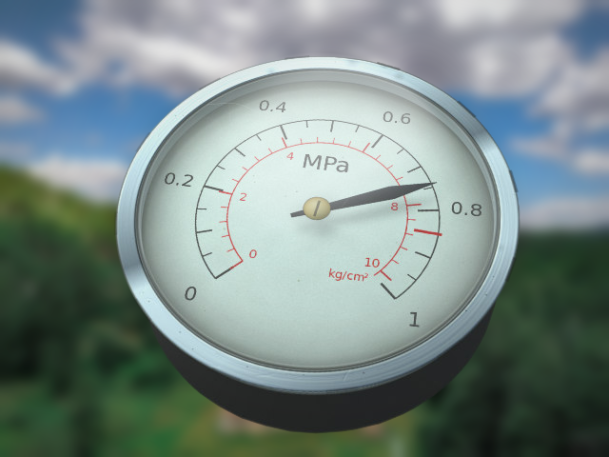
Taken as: 0.75,MPa
